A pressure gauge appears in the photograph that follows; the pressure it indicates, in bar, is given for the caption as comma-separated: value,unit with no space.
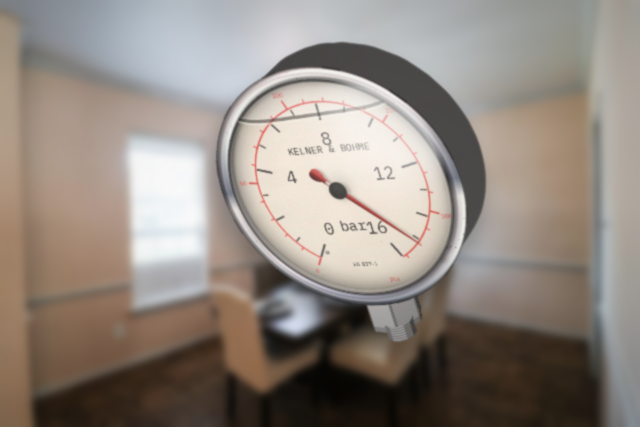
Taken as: 15,bar
